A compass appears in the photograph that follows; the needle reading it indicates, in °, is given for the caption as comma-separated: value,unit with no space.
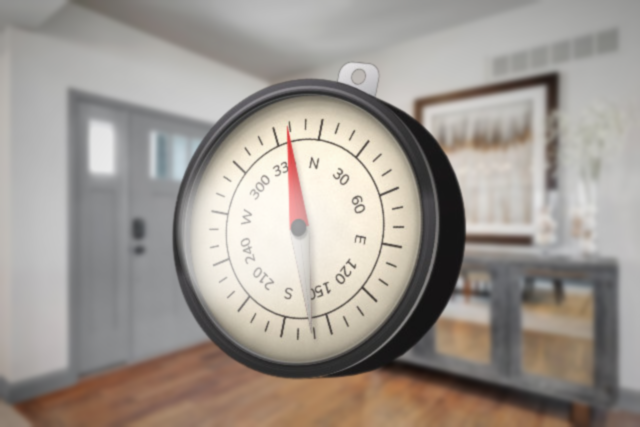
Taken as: 340,°
